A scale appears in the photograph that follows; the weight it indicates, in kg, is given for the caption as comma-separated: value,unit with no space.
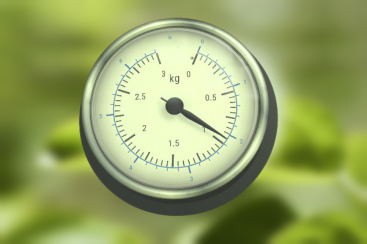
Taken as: 0.95,kg
